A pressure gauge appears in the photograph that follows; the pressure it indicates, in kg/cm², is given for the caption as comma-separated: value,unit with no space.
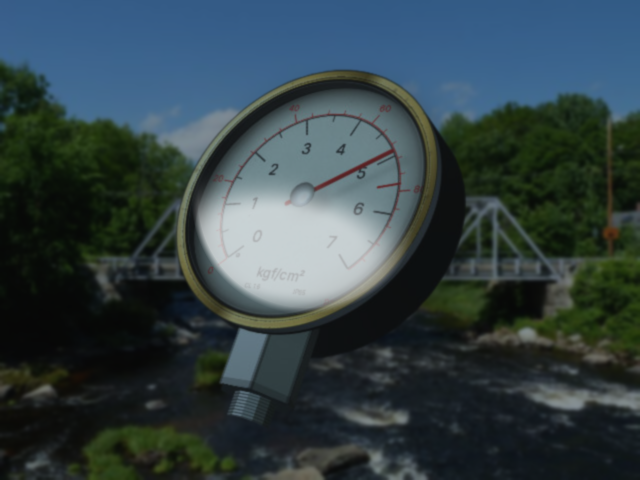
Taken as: 5,kg/cm²
